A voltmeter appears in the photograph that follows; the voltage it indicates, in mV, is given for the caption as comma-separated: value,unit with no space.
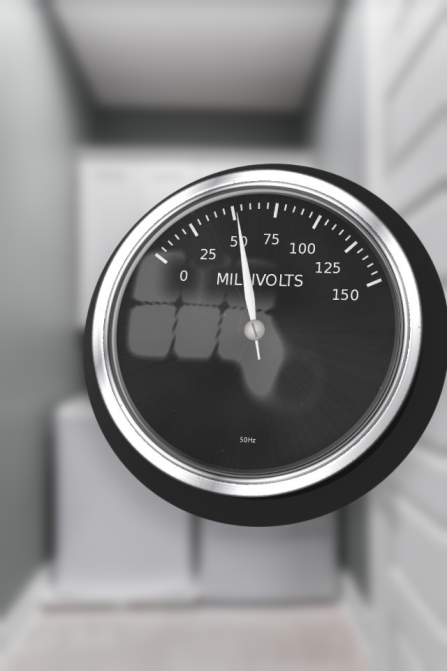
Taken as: 52.5,mV
